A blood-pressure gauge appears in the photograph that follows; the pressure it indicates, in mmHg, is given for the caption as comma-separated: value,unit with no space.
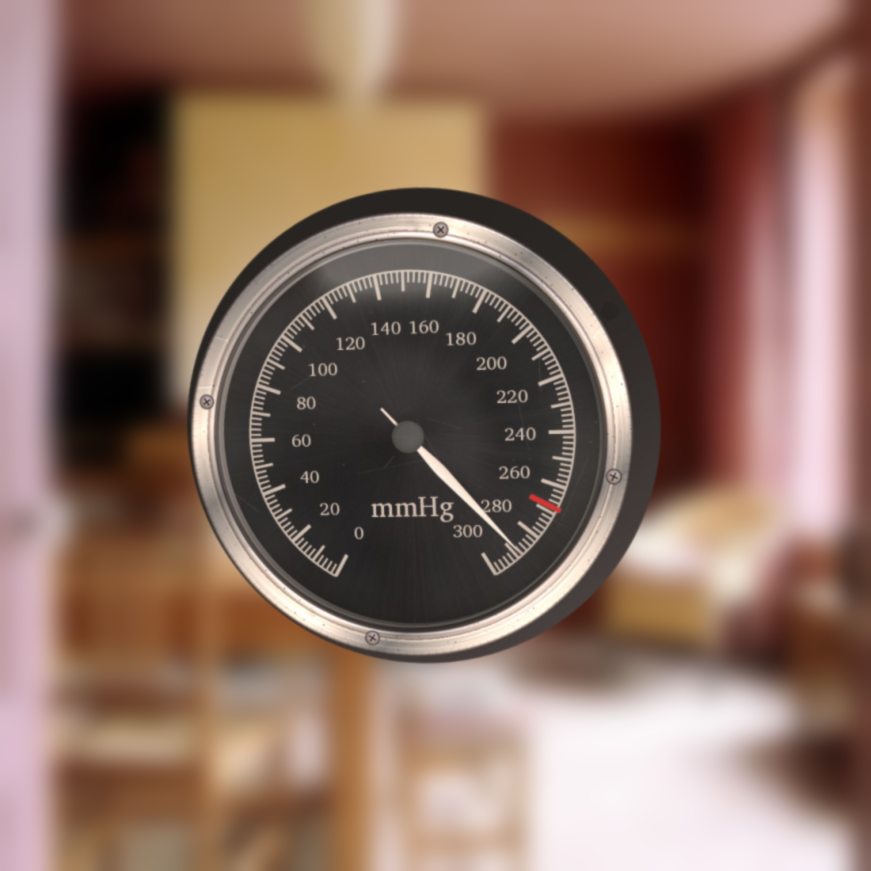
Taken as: 288,mmHg
